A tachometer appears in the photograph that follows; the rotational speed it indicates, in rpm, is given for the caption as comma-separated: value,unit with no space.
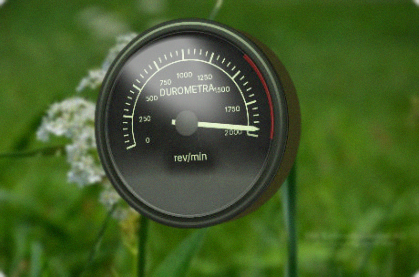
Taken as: 1950,rpm
